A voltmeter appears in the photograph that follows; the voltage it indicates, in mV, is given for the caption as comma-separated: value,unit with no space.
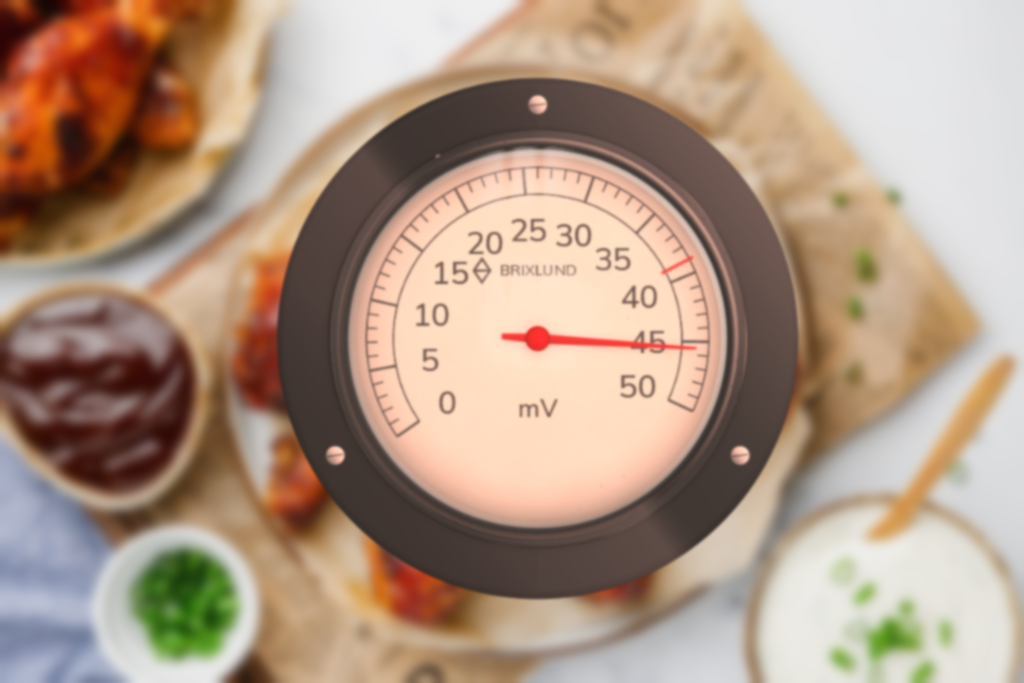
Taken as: 45.5,mV
